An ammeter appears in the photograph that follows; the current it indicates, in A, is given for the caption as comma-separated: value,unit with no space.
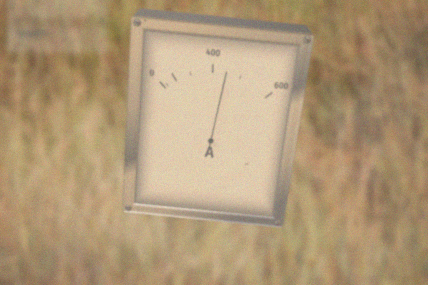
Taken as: 450,A
